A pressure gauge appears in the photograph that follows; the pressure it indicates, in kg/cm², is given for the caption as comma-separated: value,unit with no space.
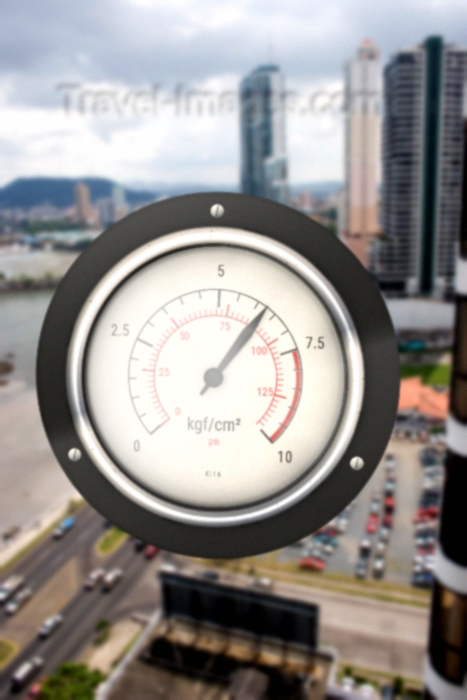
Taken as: 6.25,kg/cm²
